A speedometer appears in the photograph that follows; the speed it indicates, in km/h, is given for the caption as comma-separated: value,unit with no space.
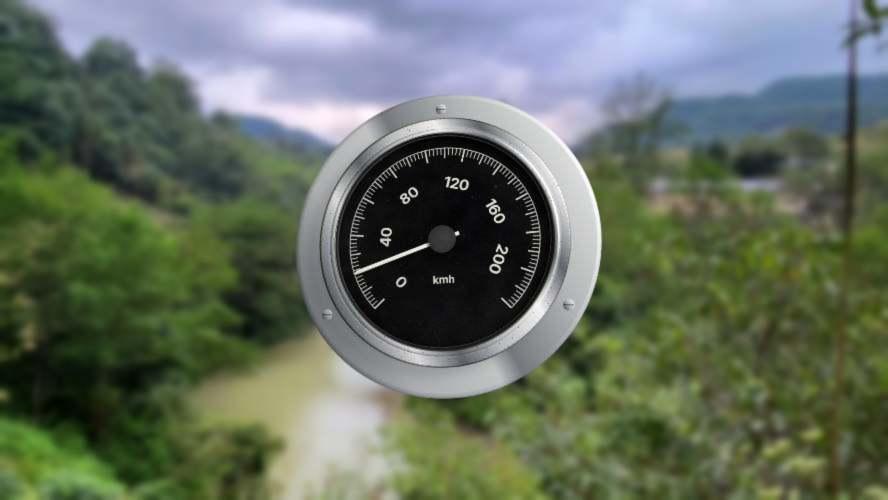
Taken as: 20,km/h
